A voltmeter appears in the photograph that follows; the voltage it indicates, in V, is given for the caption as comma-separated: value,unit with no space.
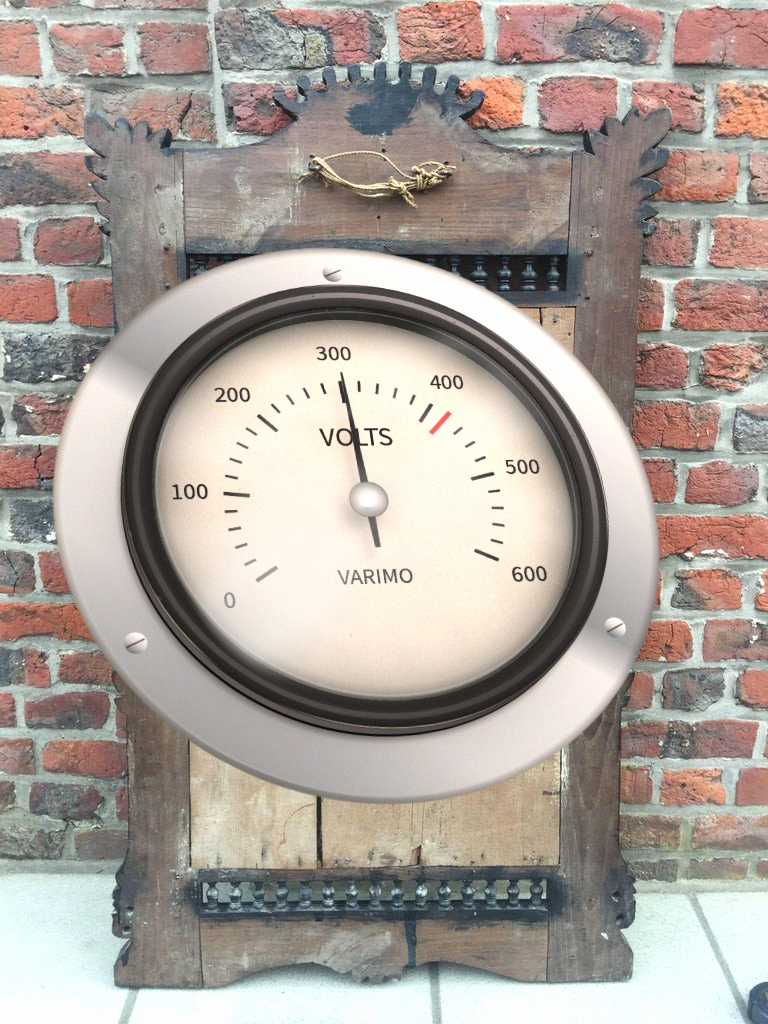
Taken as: 300,V
